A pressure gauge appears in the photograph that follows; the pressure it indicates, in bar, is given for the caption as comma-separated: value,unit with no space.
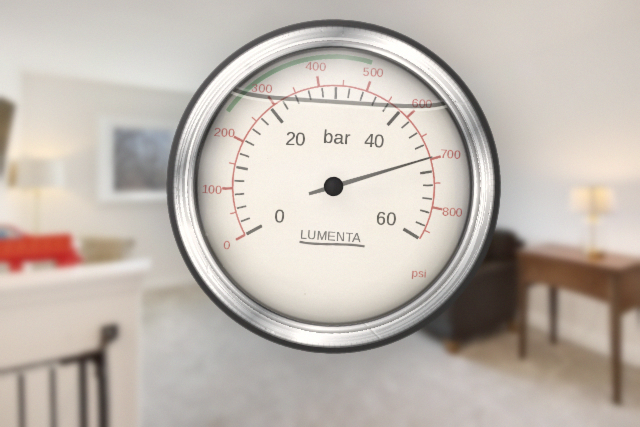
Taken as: 48,bar
